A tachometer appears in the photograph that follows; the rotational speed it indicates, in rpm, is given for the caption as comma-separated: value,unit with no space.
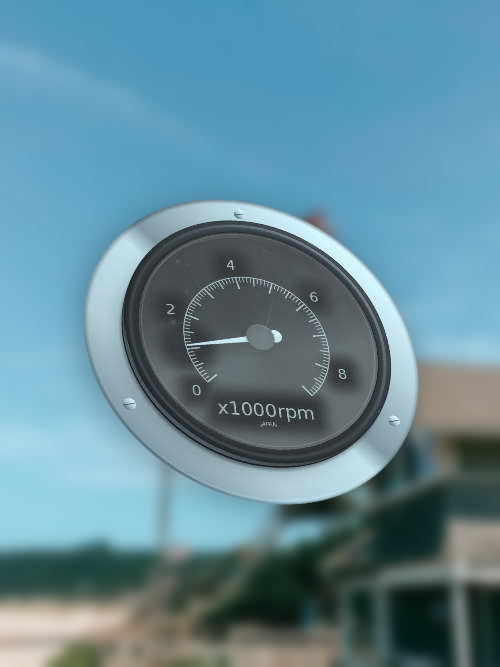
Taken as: 1000,rpm
